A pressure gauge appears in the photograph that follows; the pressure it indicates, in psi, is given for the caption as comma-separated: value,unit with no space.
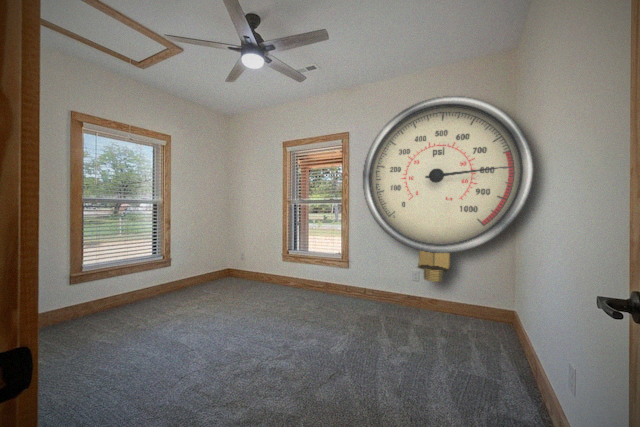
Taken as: 800,psi
